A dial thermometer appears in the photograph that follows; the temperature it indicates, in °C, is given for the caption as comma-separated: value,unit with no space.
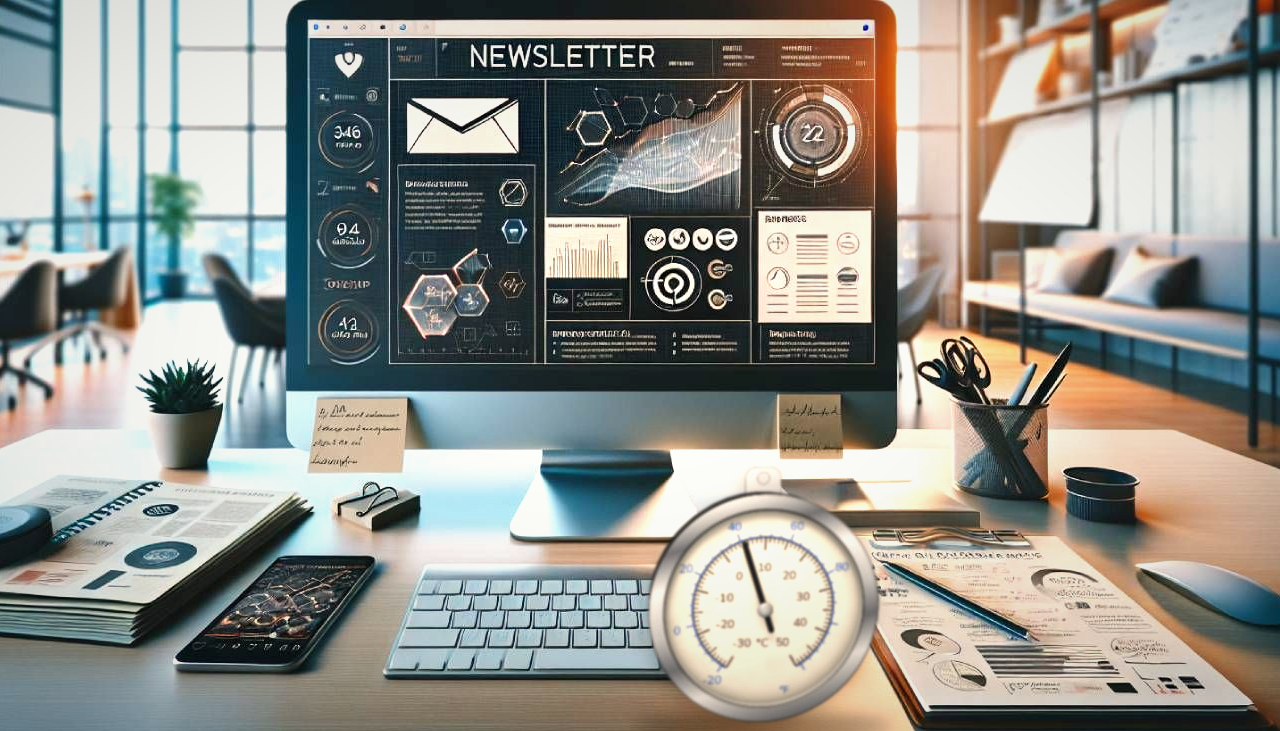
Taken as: 5,°C
